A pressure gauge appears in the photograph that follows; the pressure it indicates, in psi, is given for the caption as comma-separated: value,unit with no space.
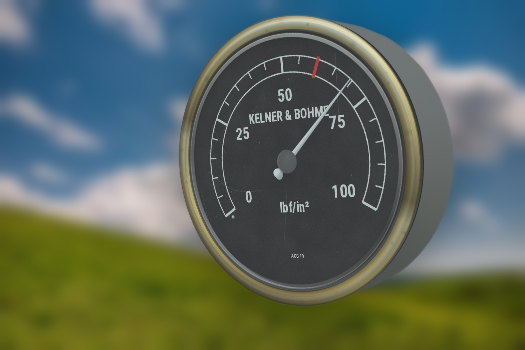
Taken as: 70,psi
